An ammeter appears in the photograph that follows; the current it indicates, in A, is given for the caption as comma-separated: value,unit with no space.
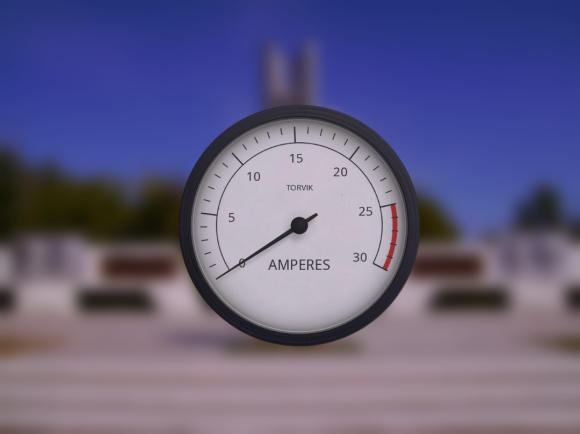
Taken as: 0,A
